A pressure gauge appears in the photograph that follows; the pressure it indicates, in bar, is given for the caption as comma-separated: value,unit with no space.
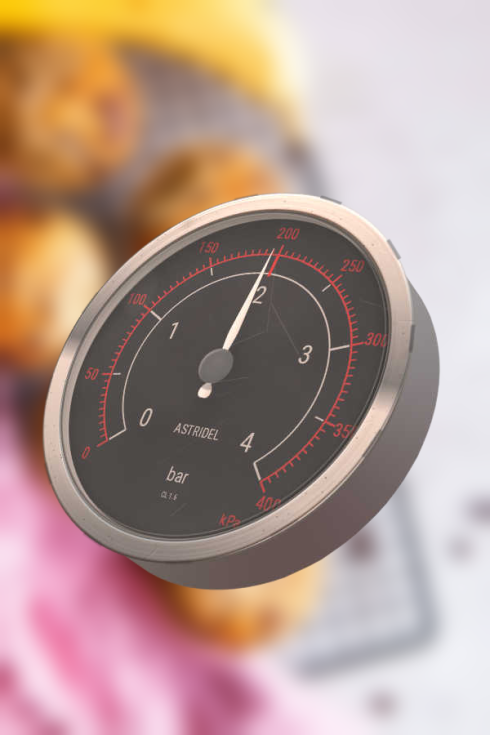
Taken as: 2,bar
